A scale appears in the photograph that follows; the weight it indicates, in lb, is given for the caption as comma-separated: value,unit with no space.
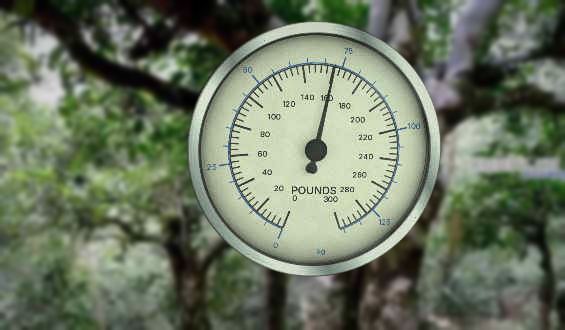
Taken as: 160,lb
